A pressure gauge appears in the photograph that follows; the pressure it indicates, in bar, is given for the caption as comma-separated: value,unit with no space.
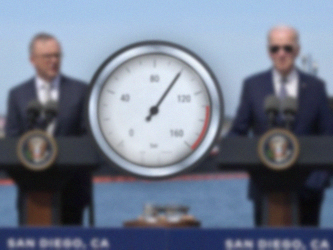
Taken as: 100,bar
